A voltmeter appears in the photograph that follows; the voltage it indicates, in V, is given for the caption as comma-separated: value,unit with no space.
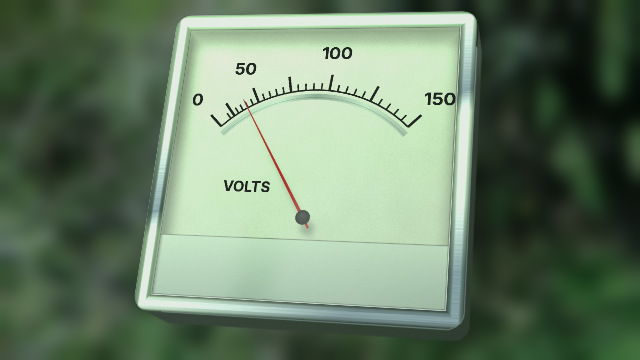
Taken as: 40,V
